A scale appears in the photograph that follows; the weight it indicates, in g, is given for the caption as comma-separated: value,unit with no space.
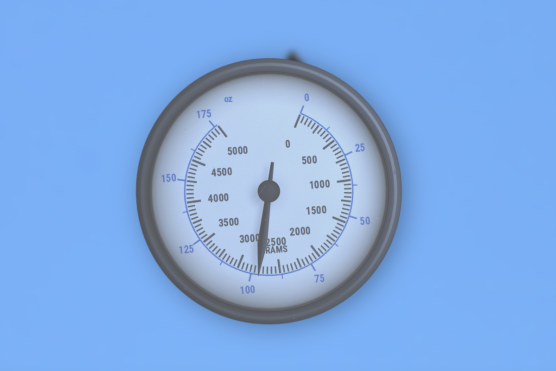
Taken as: 2750,g
